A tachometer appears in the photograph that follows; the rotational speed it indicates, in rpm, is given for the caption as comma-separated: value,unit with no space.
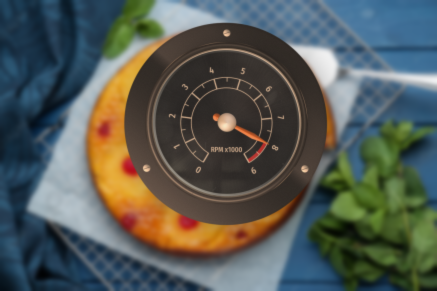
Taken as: 8000,rpm
